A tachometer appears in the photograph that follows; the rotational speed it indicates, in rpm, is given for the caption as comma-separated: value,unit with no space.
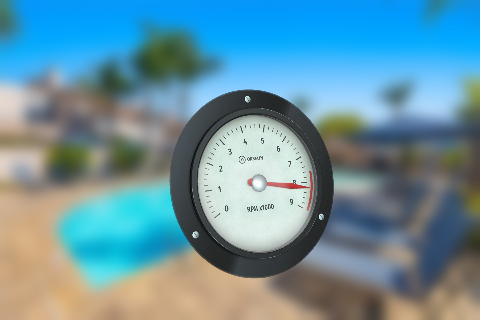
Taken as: 8200,rpm
